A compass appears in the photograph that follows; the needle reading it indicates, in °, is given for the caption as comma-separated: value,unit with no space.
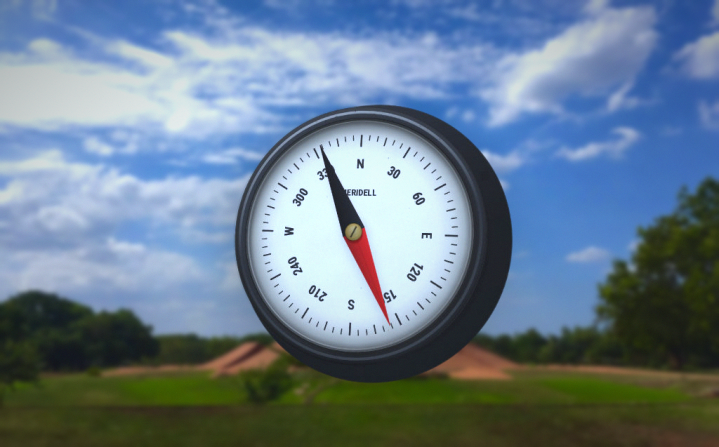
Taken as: 155,°
